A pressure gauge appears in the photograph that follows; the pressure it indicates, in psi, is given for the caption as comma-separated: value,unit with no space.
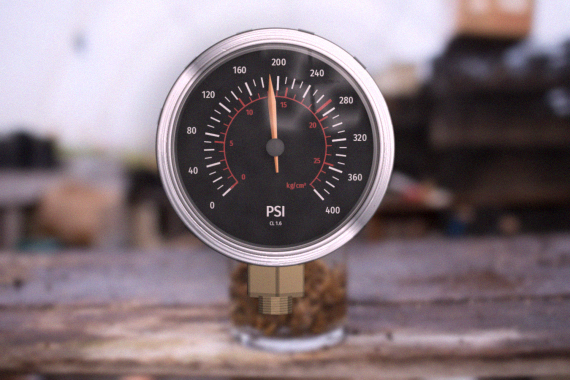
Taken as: 190,psi
